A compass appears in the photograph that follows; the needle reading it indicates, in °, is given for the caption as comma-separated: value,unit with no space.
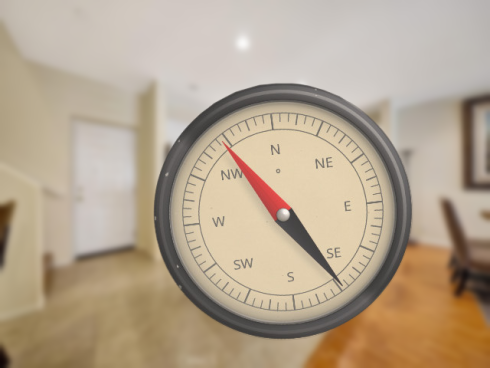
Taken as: 327.5,°
